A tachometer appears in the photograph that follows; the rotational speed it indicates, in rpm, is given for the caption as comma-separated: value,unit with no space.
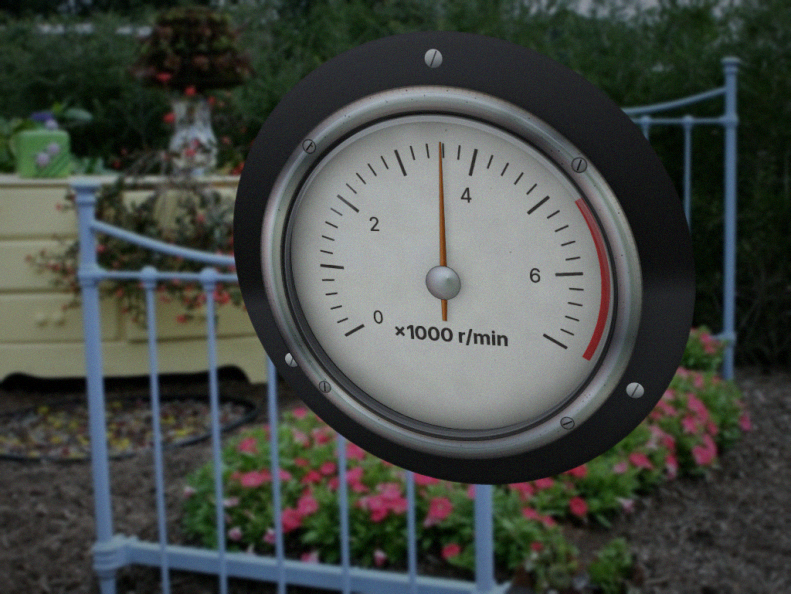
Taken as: 3600,rpm
